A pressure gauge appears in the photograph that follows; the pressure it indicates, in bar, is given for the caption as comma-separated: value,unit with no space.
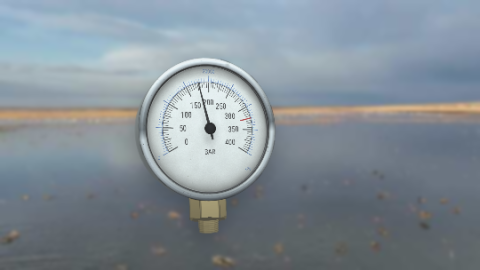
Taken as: 175,bar
